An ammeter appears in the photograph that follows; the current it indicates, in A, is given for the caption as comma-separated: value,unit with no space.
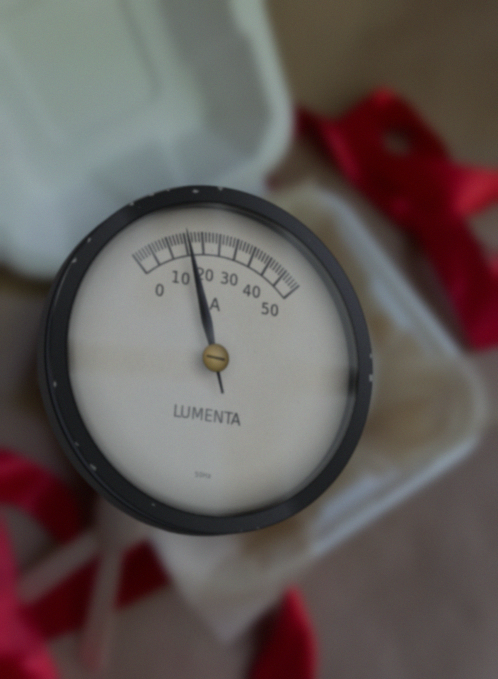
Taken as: 15,A
